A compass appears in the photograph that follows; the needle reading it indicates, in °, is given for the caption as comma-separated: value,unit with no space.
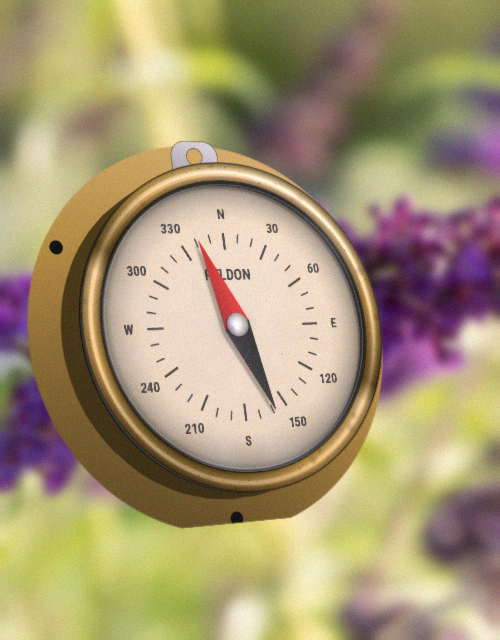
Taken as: 340,°
